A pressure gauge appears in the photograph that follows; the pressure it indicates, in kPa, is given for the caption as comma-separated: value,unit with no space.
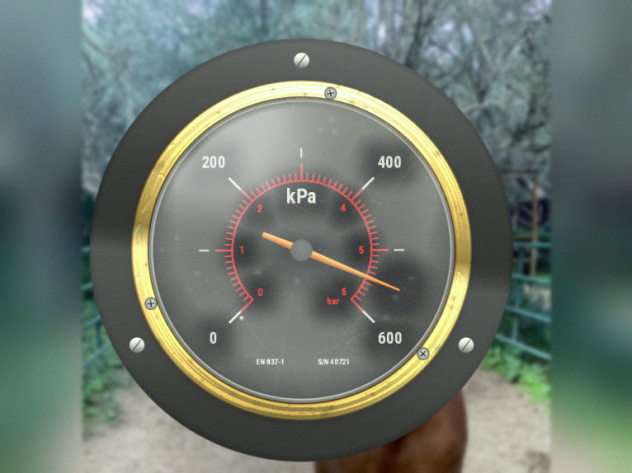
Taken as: 550,kPa
